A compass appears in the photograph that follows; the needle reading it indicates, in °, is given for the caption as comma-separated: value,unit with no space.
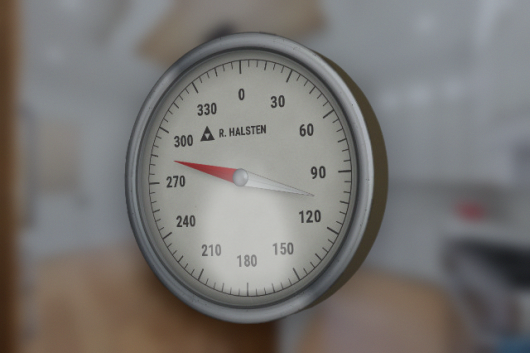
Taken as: 285,°
